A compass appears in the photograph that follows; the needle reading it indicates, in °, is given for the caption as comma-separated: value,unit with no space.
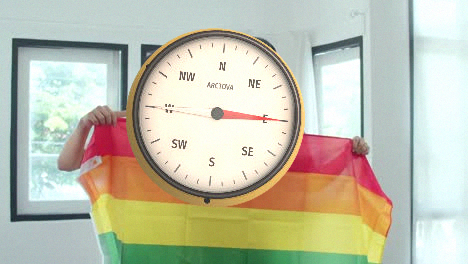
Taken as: 90,°
